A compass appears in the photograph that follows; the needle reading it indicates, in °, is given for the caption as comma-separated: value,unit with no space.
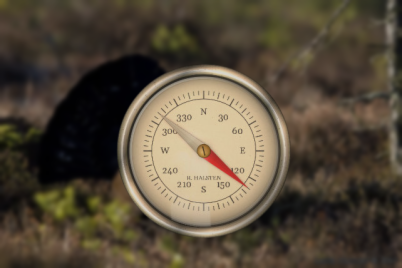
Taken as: 130,°
